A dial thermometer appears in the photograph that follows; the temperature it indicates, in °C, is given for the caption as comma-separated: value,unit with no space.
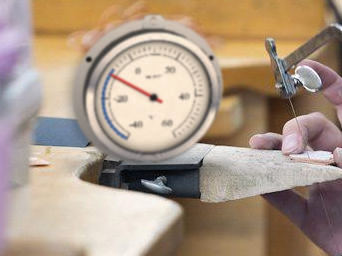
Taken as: -10,°C
